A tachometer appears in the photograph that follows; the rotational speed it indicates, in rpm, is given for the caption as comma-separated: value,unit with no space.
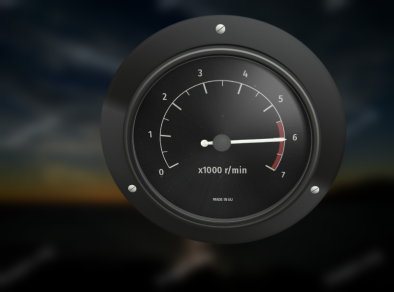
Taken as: 6000,rpm
